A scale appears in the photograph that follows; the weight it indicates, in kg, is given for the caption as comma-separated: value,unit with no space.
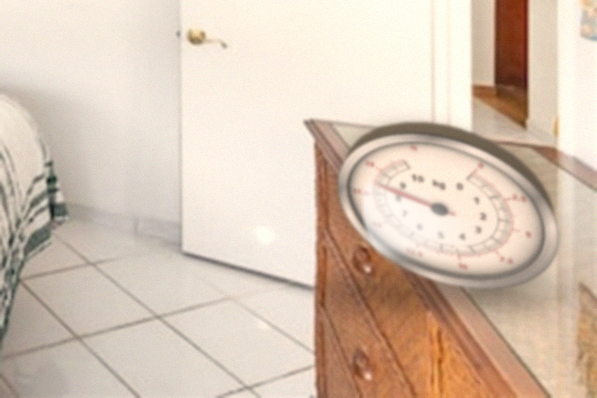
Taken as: 8.5,kg
